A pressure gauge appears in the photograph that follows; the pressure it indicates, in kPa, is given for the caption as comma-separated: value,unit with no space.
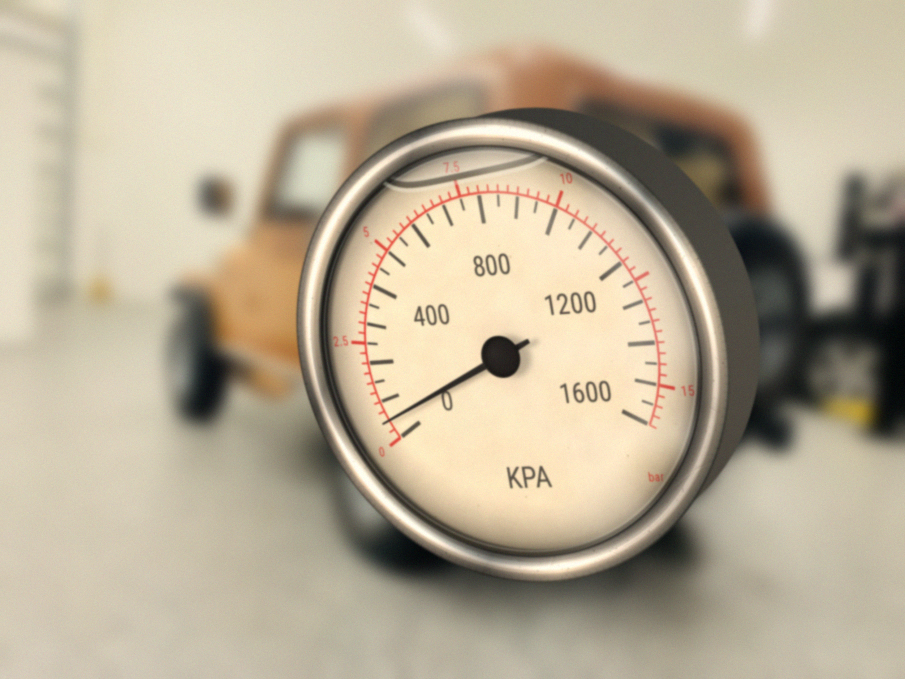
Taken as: 50,kPa
